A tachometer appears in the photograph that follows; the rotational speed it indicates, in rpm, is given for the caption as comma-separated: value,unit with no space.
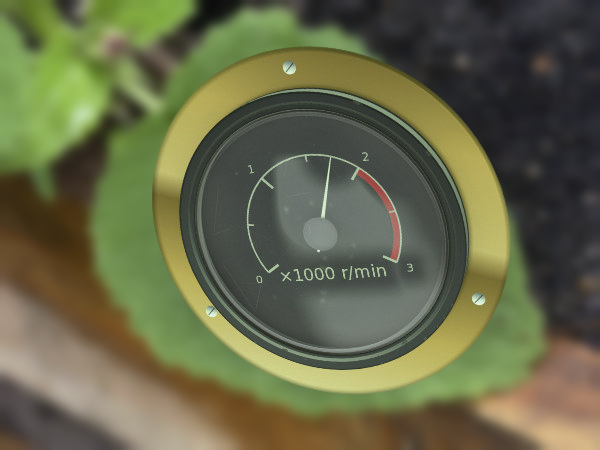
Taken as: 1750,rpm
